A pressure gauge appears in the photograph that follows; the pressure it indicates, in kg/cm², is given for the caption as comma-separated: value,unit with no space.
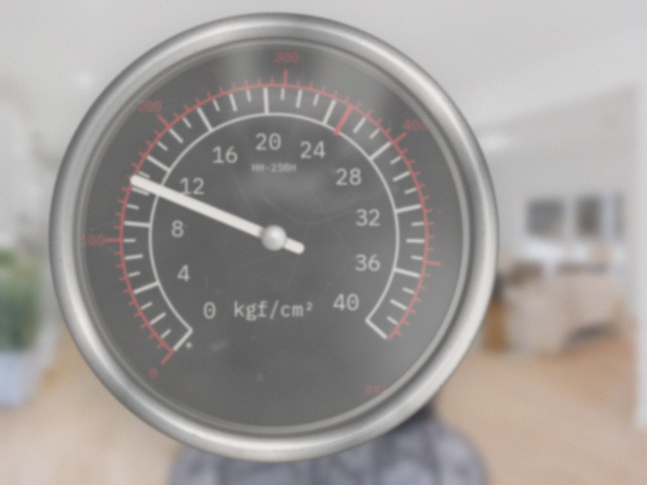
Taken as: 10.5,kg/cm²
